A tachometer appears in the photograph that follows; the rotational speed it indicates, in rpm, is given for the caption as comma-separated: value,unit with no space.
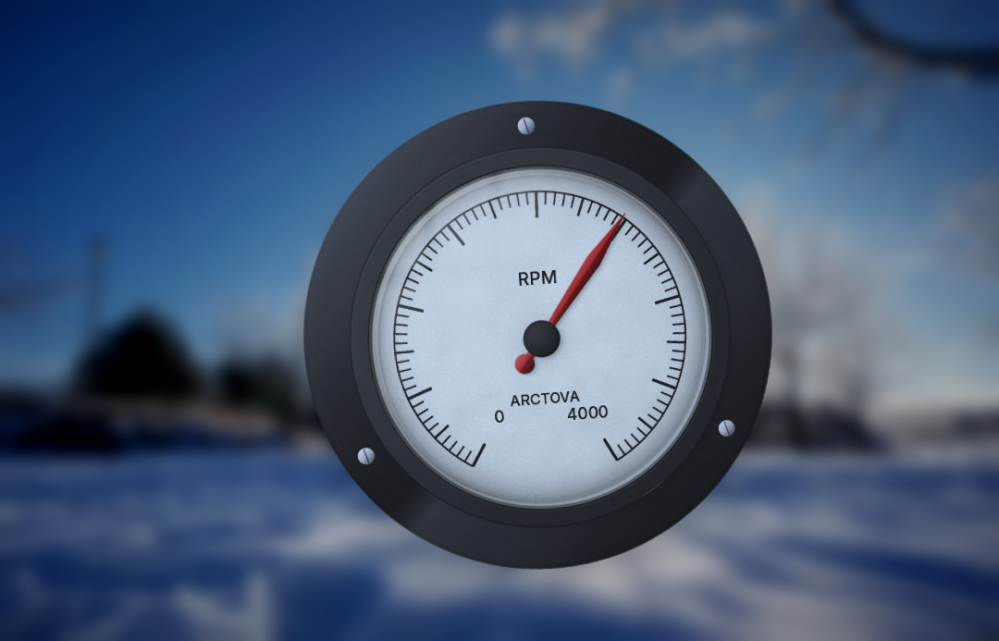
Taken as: 2475,rpm
